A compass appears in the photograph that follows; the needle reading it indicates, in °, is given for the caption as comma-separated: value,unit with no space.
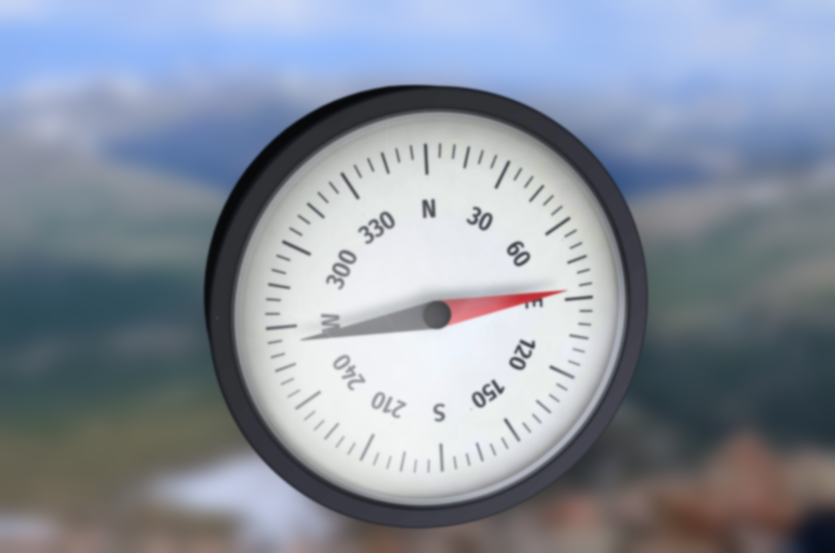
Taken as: 85,°
